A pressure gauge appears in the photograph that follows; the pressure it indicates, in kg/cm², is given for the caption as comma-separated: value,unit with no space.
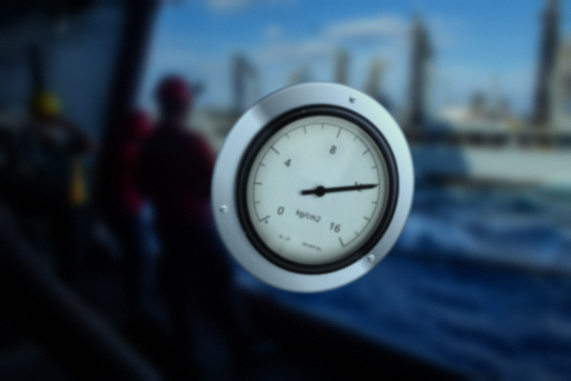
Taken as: 12,kg/cm²
